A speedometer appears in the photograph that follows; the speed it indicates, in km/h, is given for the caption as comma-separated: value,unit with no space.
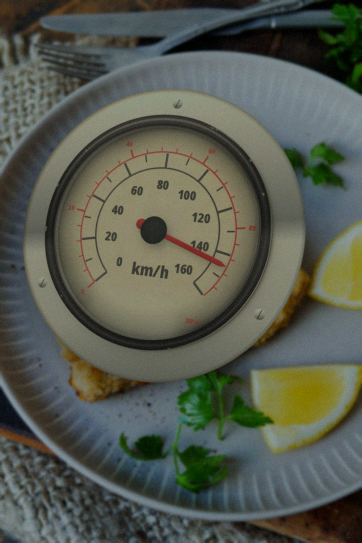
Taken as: 145,km/h
